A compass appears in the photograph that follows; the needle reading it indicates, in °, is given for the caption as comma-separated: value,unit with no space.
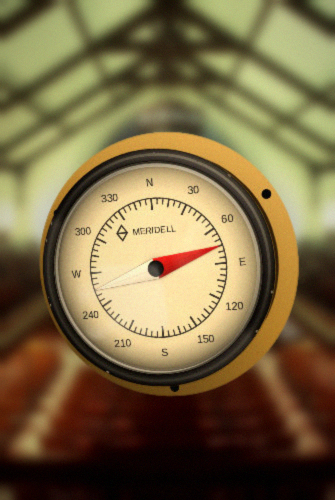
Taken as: 75,°
